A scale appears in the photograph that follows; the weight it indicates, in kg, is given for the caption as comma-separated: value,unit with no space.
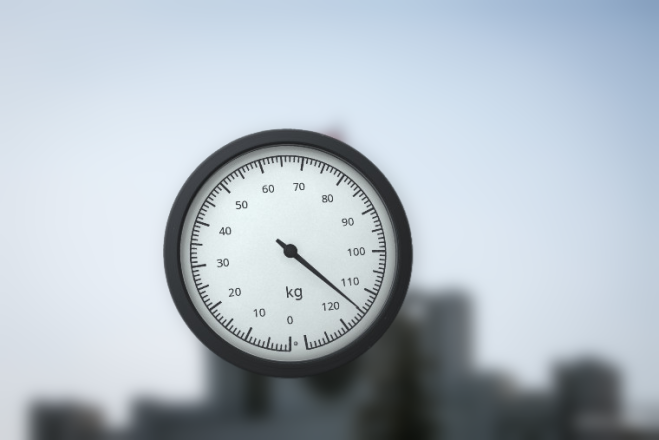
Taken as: 115,kg
